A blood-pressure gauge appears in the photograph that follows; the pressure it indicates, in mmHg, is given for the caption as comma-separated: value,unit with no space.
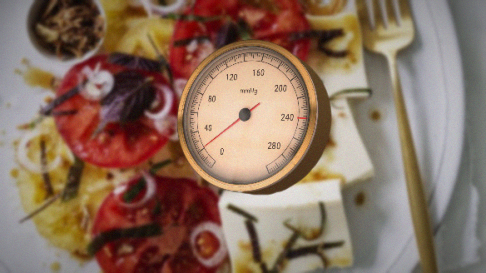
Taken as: 20,mmHg
